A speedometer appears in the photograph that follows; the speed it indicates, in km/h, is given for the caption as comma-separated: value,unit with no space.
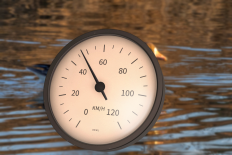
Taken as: 47.5,km/h
